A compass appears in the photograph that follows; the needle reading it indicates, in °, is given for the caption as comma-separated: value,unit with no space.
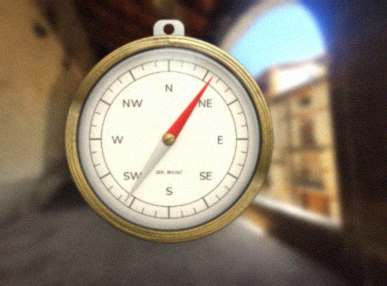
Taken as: 35,°
